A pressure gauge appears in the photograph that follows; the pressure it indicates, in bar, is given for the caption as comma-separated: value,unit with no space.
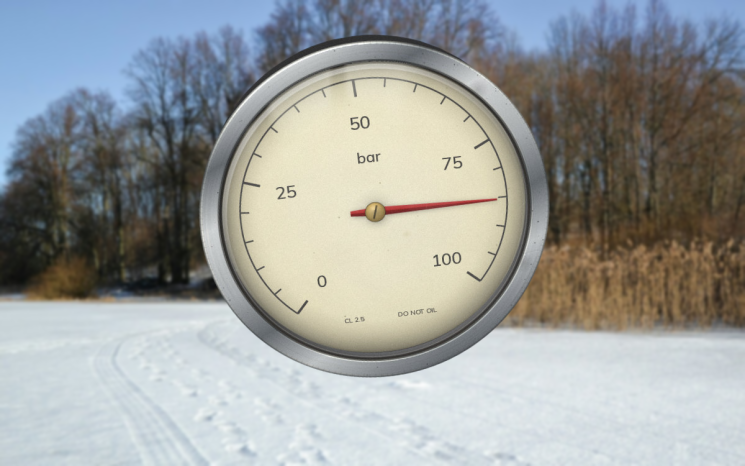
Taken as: 85,bar
